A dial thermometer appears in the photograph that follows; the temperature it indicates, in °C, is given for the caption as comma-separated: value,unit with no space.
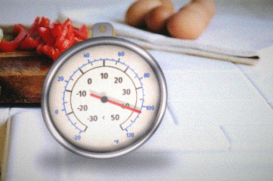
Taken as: 40,°C
